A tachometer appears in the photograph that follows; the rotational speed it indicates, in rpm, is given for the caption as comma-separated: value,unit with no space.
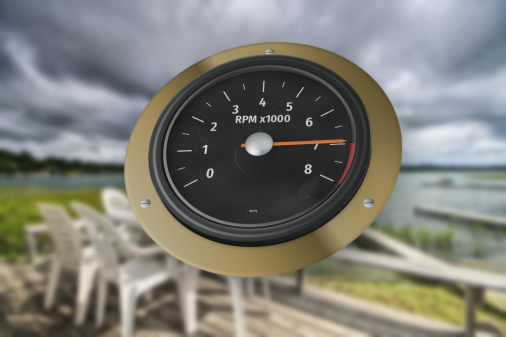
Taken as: 7000,rpm
